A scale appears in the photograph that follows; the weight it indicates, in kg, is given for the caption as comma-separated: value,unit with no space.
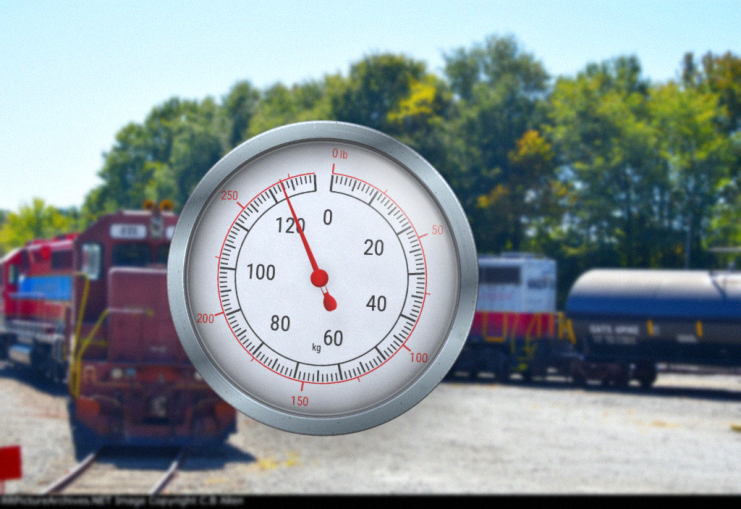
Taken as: 123,kg
